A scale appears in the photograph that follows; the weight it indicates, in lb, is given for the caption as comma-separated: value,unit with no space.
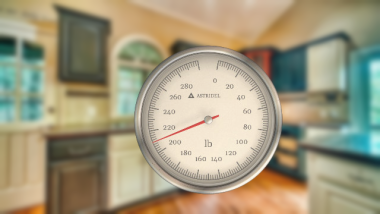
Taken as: 210,lb
